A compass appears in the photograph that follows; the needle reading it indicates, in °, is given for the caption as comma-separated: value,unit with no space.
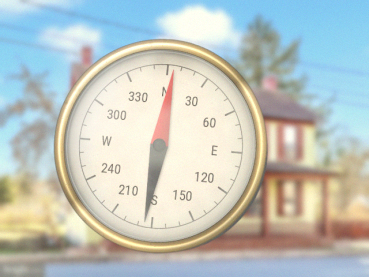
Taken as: 5,°
